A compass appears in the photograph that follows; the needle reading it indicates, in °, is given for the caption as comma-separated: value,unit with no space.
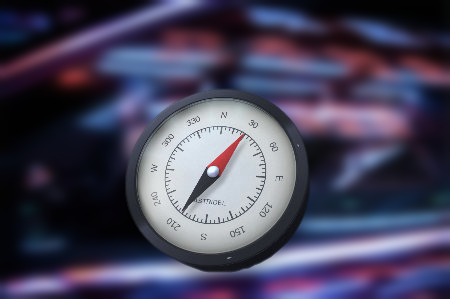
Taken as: 30,°
